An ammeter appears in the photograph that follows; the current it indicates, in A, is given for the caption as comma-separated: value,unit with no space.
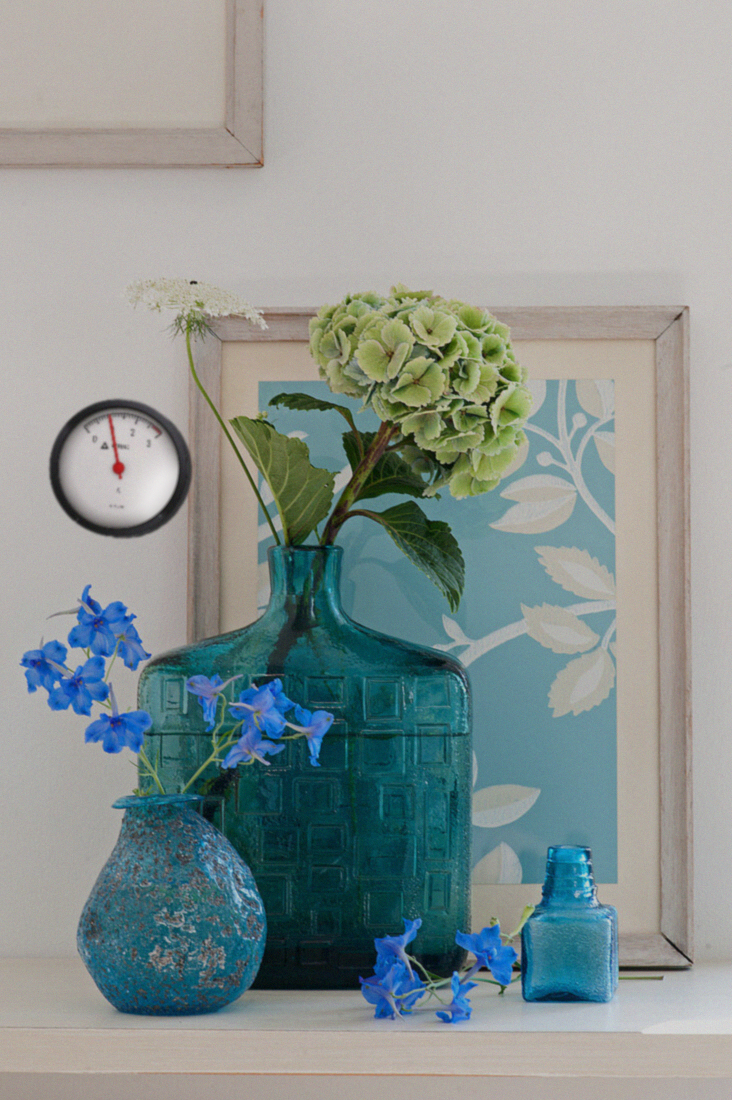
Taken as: 1,A
